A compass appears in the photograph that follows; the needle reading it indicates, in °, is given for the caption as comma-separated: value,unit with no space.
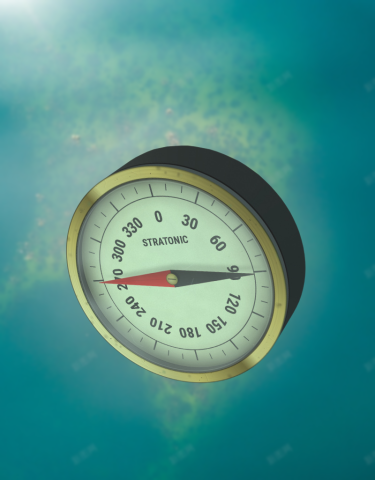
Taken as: 270,°
